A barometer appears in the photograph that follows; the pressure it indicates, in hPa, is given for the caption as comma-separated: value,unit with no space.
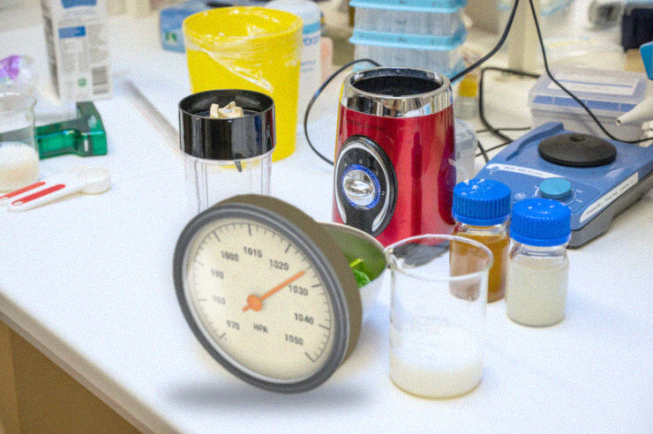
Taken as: 1026,hPa
